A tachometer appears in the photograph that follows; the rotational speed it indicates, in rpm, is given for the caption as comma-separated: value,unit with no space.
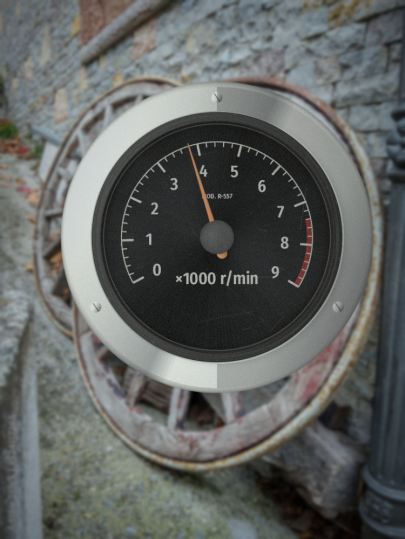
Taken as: 3800,rpm
